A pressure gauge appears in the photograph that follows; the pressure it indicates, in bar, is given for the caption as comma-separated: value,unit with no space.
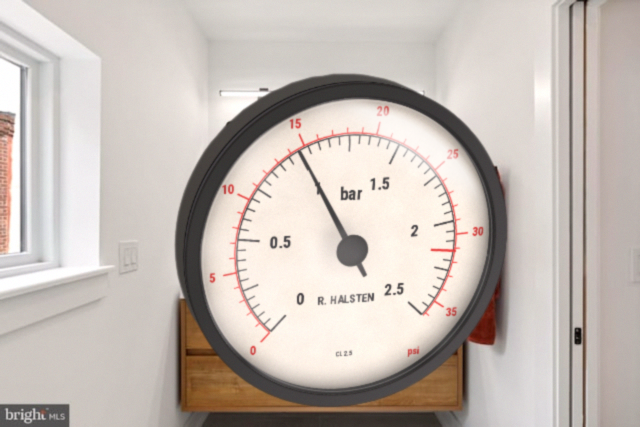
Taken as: 1,bar
